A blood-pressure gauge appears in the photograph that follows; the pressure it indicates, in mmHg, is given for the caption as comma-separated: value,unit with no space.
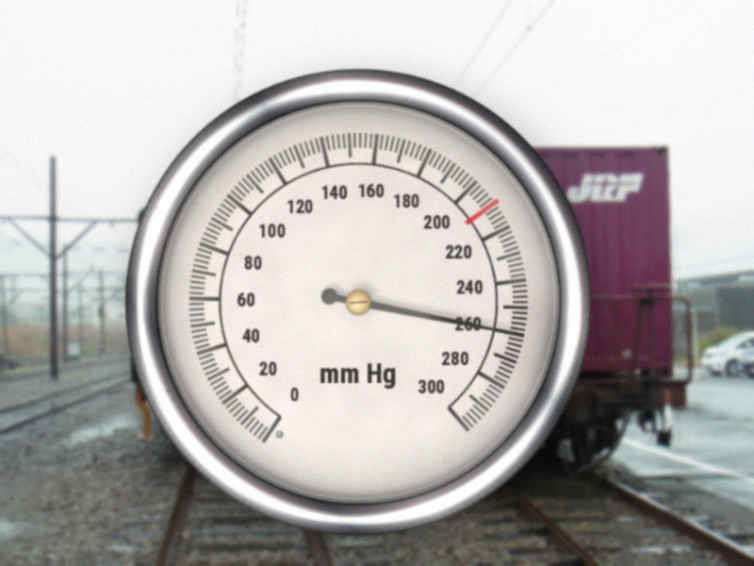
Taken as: 260,mmHg
